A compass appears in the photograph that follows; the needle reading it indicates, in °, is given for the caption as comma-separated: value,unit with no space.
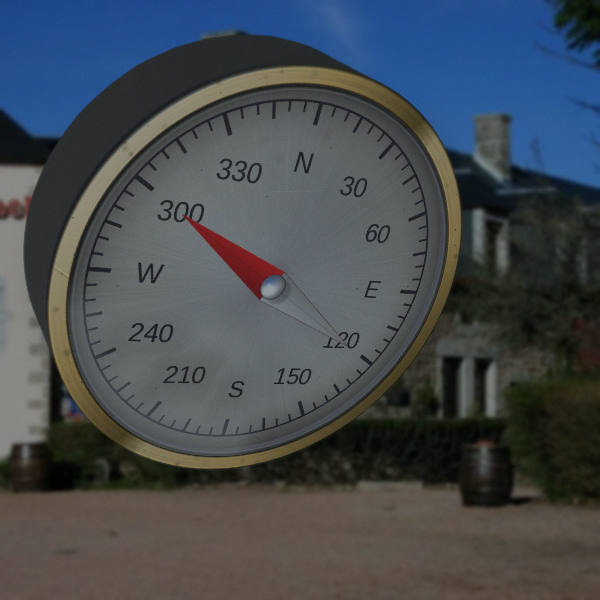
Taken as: 300,°
